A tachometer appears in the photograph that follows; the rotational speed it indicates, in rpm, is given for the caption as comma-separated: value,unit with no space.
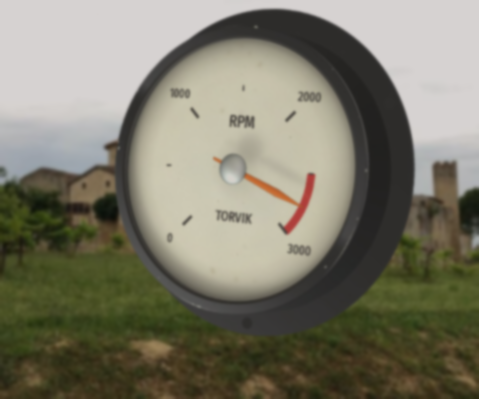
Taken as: 2750,rpm
